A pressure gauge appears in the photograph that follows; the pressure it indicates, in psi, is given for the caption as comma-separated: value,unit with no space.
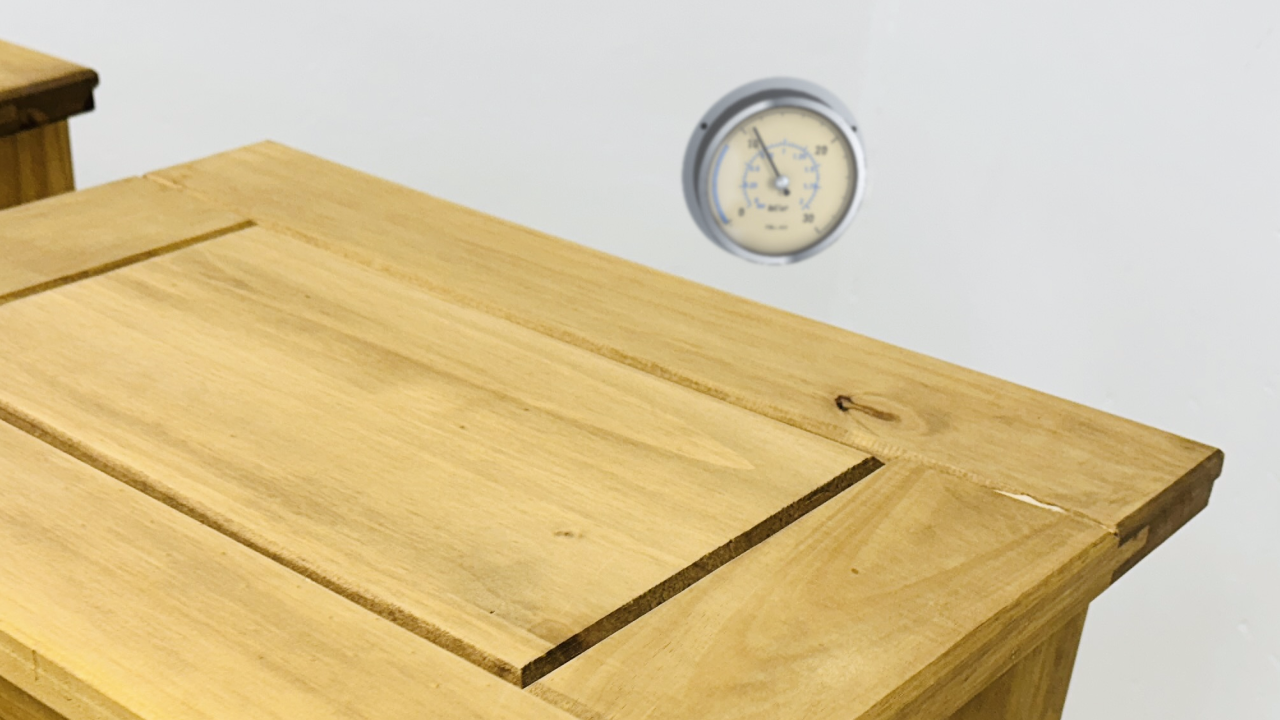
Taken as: 11,psi
